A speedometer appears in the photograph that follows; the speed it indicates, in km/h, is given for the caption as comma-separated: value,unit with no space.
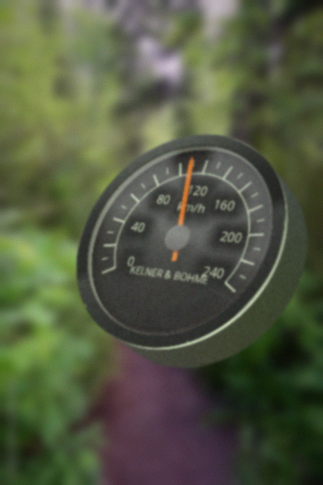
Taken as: 110,km/h
